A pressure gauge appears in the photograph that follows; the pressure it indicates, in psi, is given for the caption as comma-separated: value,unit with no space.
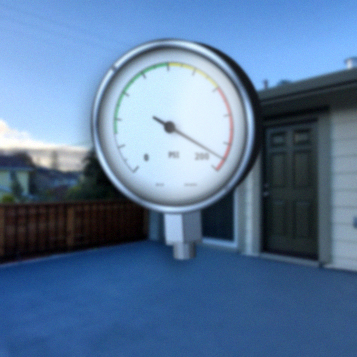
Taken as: 190,psi
